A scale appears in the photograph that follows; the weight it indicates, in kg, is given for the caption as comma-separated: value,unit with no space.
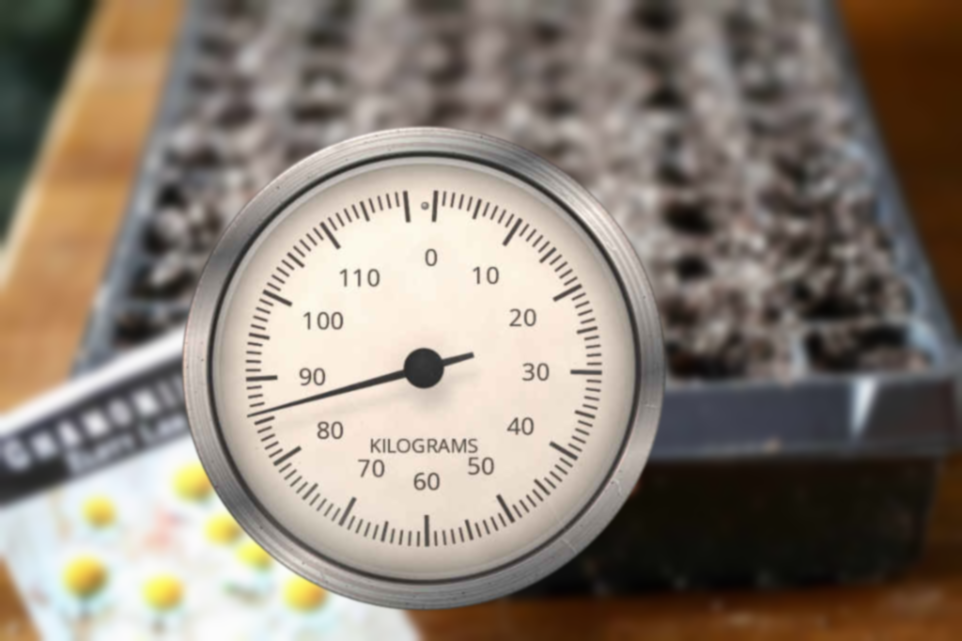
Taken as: 86,kg
